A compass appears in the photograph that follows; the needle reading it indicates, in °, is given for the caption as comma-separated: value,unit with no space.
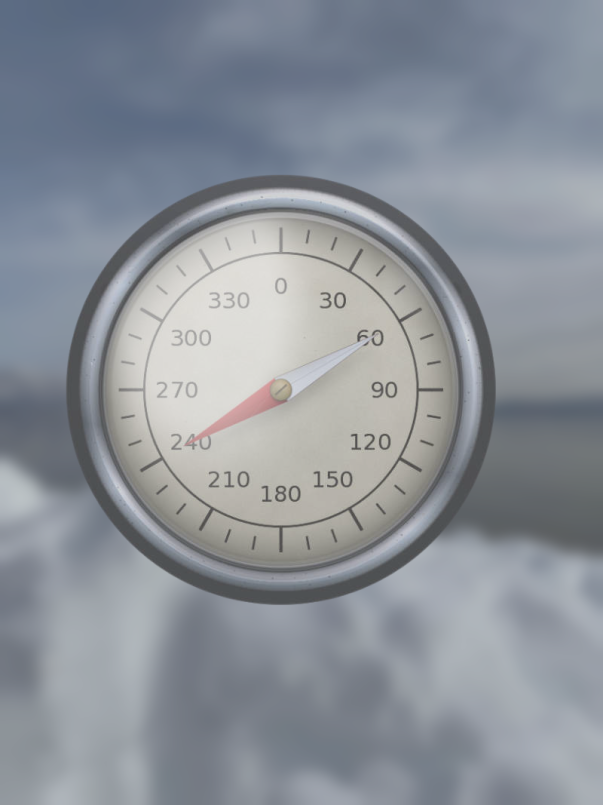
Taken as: 240,°
